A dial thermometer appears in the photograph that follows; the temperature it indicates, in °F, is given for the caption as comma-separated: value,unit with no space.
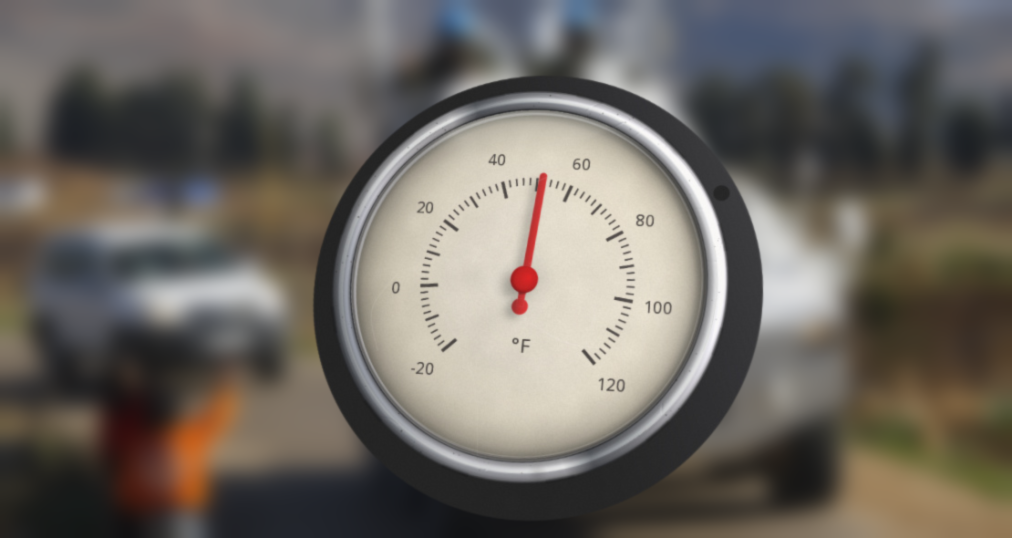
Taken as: 52,°F
